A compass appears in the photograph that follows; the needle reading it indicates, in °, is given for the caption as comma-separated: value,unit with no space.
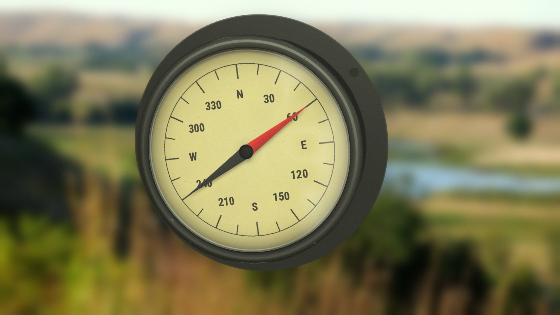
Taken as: 60,°
